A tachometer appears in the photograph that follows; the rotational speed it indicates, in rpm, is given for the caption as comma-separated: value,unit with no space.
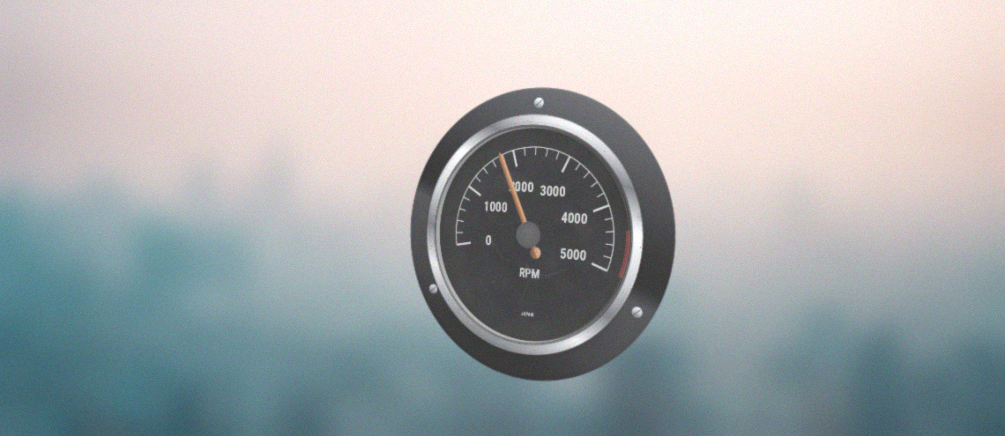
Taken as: 1800,rpm
